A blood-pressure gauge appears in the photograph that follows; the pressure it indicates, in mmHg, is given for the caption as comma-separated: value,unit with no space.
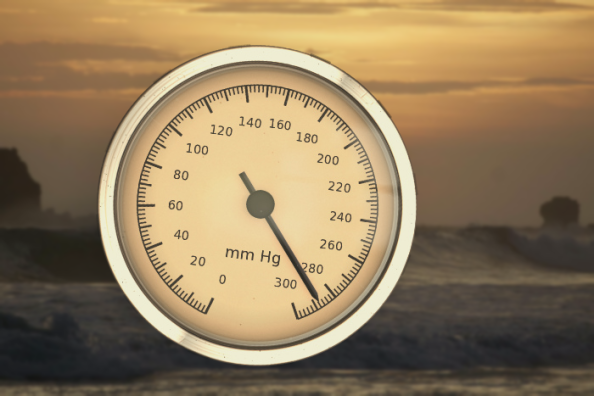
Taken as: 288,mmHg
